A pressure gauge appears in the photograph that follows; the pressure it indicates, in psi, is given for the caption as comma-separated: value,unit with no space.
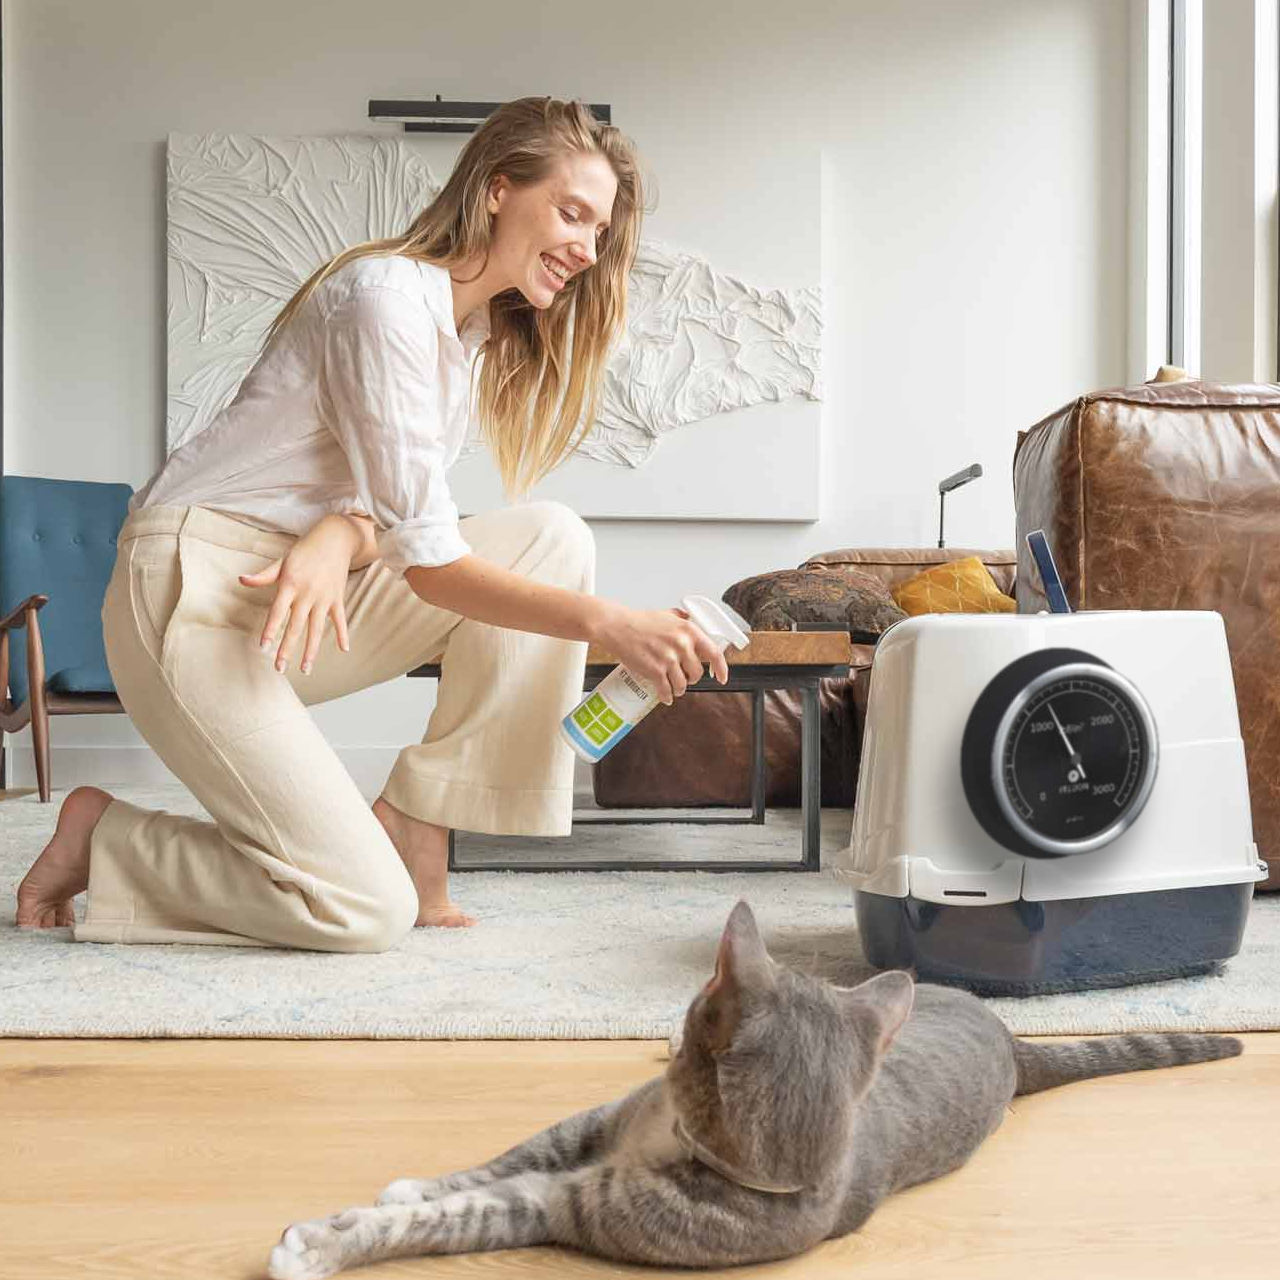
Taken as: 1200,psi
